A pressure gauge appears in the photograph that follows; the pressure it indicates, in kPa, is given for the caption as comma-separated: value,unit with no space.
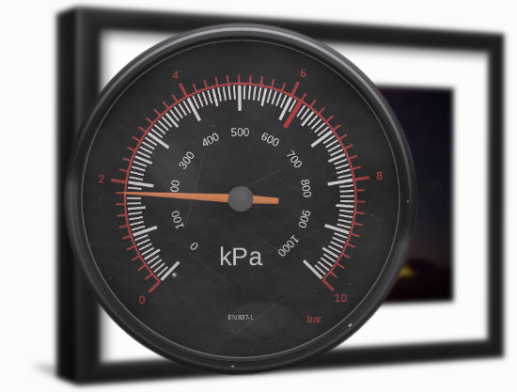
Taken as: 180,kPa
